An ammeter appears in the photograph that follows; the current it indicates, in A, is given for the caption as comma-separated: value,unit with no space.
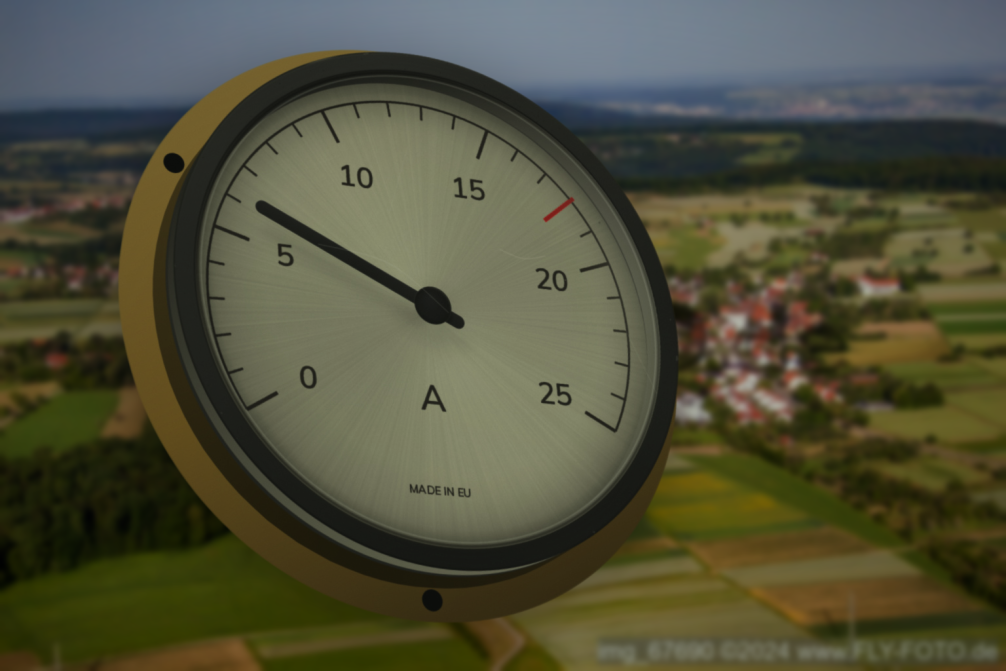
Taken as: 6,A
